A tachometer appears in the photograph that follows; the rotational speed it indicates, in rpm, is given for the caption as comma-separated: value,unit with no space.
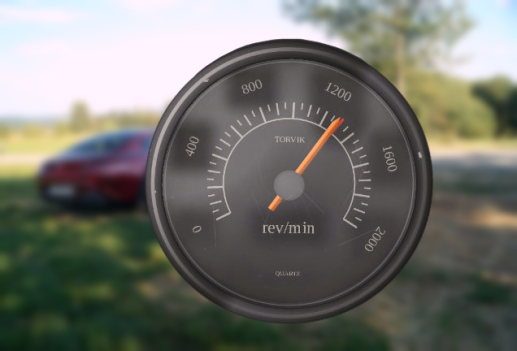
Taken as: 1275,rpm
